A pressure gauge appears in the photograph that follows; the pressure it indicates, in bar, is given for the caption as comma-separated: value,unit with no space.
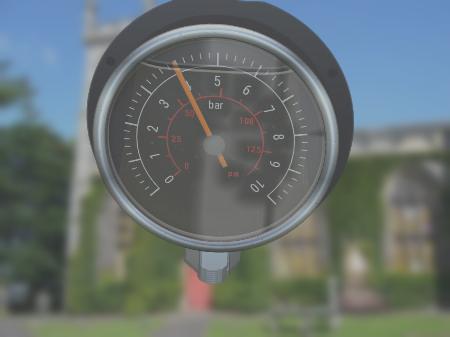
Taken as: 4,bar
